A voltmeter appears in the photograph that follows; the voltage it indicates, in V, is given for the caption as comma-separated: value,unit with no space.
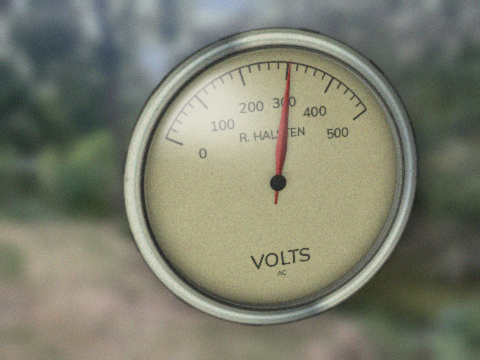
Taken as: 300,V
